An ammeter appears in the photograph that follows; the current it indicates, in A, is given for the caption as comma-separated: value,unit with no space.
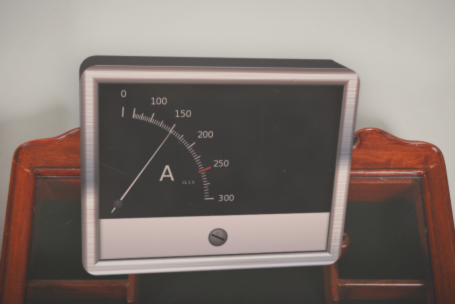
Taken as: 150,A
